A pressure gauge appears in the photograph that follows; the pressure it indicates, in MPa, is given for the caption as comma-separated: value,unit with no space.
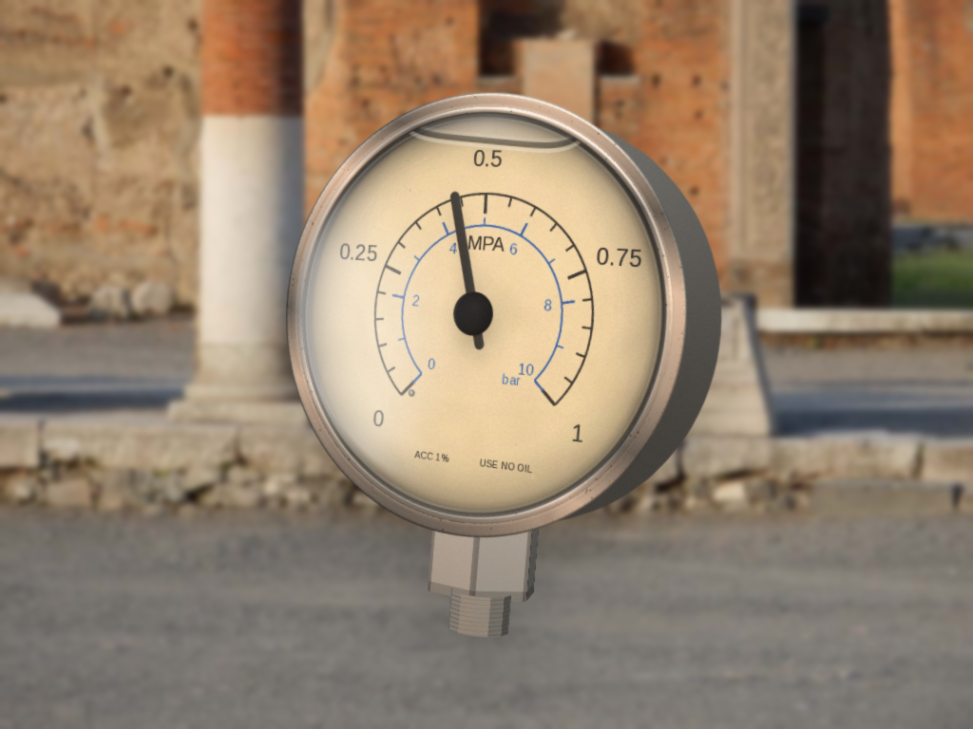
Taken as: 0.45,MPa
